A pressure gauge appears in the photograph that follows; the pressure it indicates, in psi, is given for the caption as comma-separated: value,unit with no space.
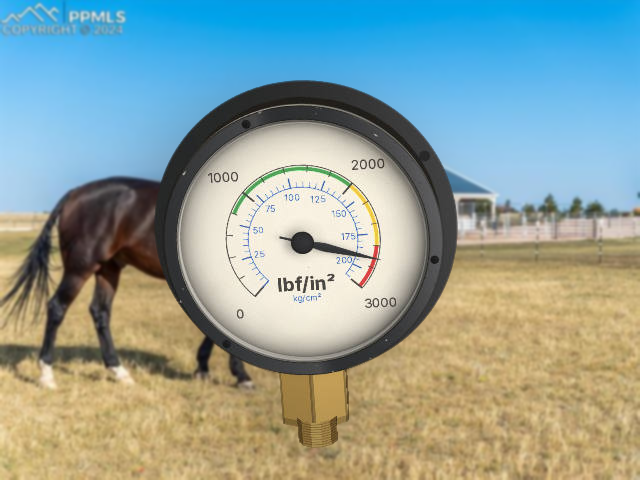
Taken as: 2700,psi
